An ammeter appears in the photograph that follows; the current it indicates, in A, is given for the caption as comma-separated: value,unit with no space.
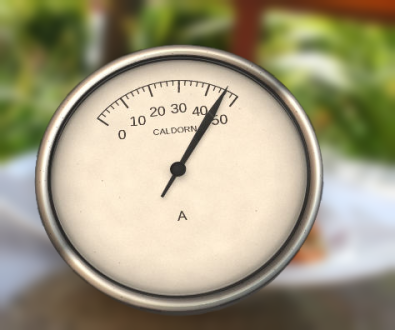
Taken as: 46,A
